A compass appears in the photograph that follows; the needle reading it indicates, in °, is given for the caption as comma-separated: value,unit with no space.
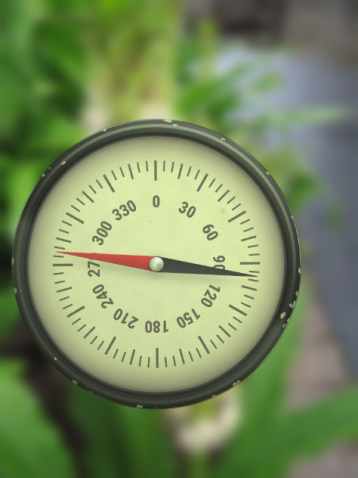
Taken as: 277.5,°
